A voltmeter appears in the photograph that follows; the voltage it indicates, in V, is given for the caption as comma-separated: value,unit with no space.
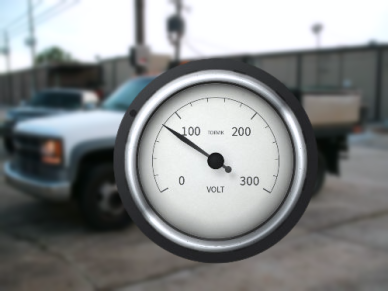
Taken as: 80,V
